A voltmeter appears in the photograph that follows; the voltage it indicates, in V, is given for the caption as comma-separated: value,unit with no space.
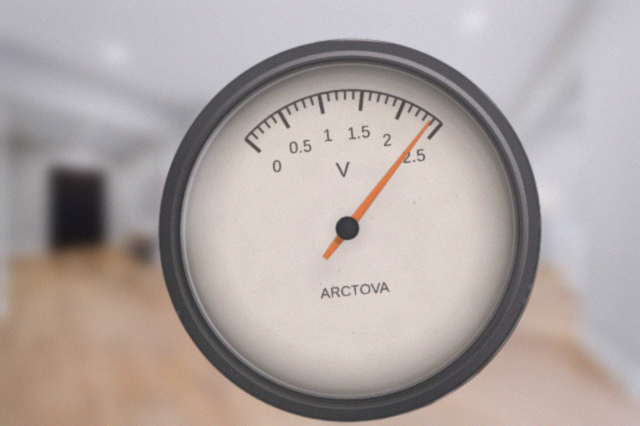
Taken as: 2.4,V
